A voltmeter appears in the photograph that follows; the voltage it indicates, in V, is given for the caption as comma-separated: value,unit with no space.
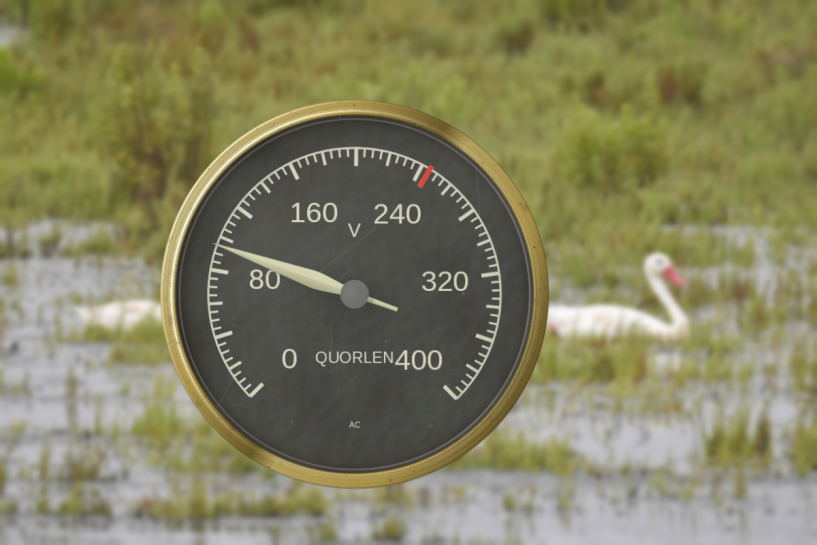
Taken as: 95,V
